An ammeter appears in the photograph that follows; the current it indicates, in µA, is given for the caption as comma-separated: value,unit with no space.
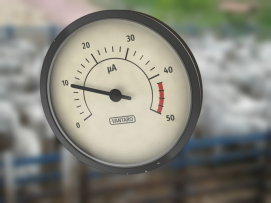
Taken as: 10,µA
